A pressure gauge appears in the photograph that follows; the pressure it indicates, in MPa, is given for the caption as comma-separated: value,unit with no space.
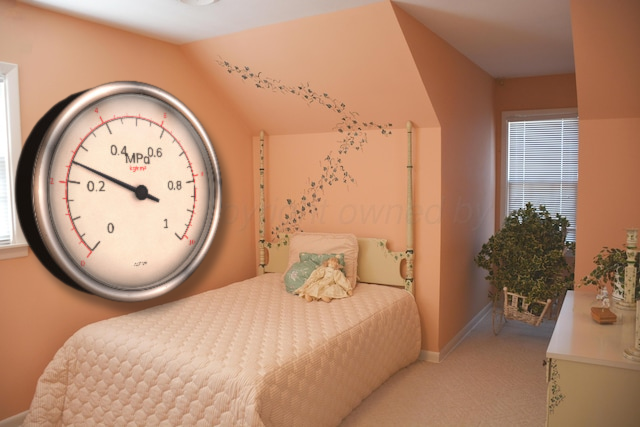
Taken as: 0.25,MPa
